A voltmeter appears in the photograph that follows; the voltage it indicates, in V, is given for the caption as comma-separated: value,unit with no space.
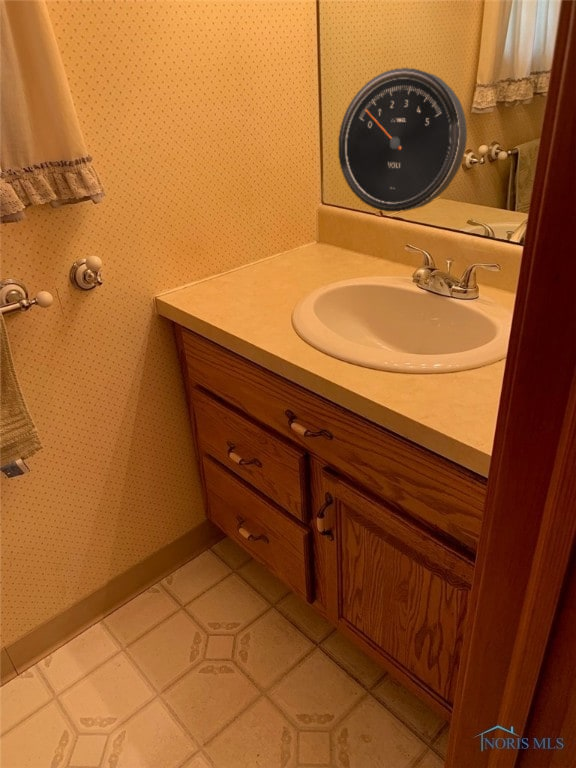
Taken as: 0.5,V
